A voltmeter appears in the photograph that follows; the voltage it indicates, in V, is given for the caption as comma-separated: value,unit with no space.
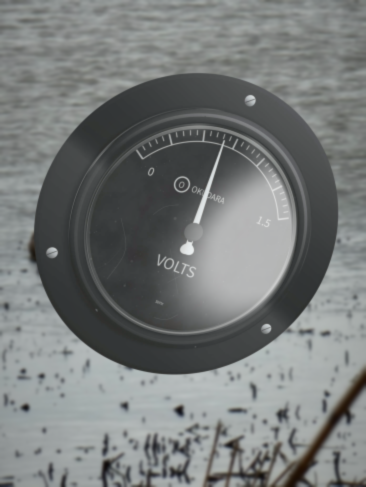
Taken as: 0.65,V
